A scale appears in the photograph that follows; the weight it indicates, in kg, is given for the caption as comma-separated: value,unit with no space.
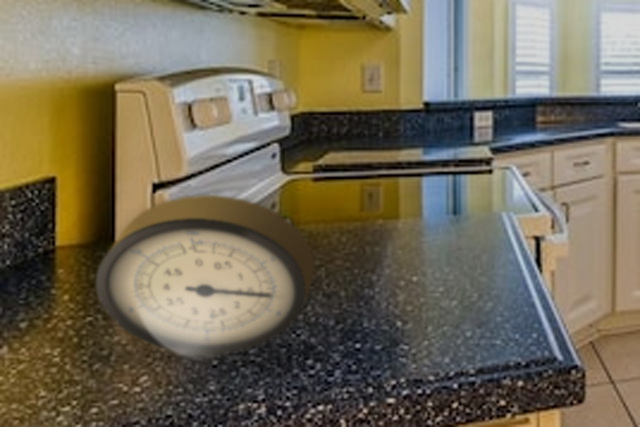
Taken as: 1.5,kg
